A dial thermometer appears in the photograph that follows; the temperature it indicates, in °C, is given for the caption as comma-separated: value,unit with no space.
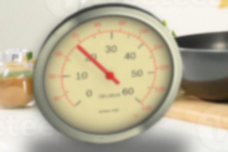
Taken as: 20,°C
